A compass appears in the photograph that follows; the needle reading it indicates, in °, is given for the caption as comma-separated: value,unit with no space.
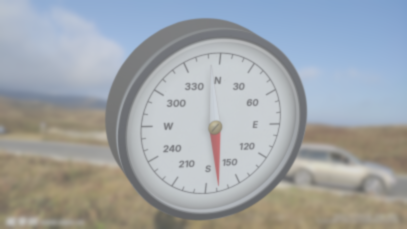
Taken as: 170,°
